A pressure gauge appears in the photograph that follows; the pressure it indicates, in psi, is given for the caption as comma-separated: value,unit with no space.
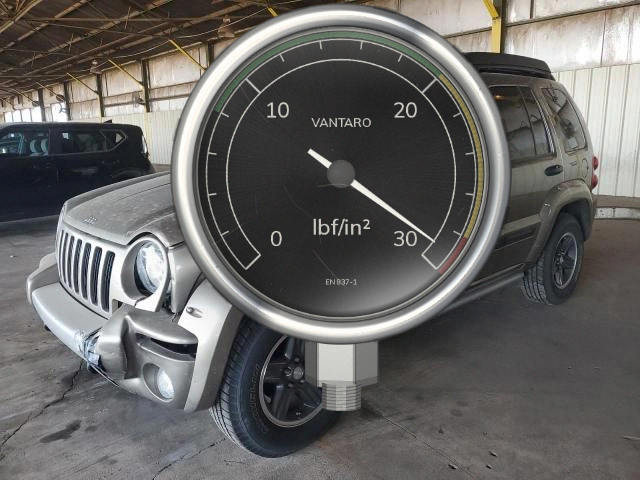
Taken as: 29,psi
